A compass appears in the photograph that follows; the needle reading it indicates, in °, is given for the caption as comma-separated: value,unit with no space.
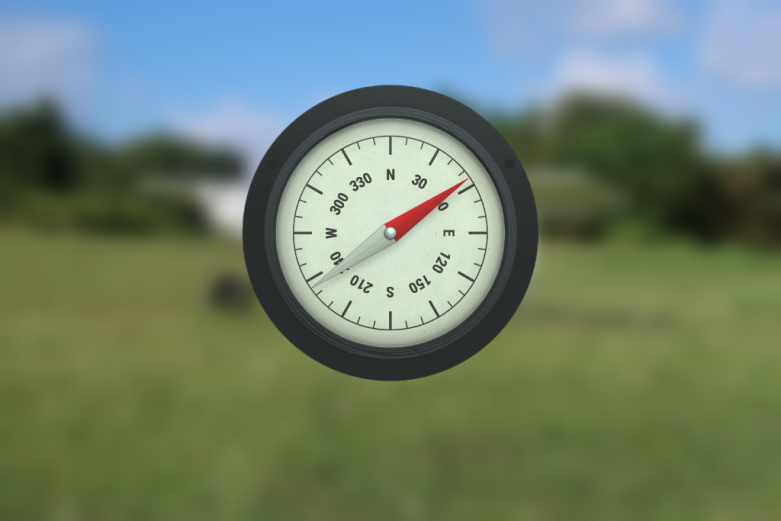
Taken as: 55,°
